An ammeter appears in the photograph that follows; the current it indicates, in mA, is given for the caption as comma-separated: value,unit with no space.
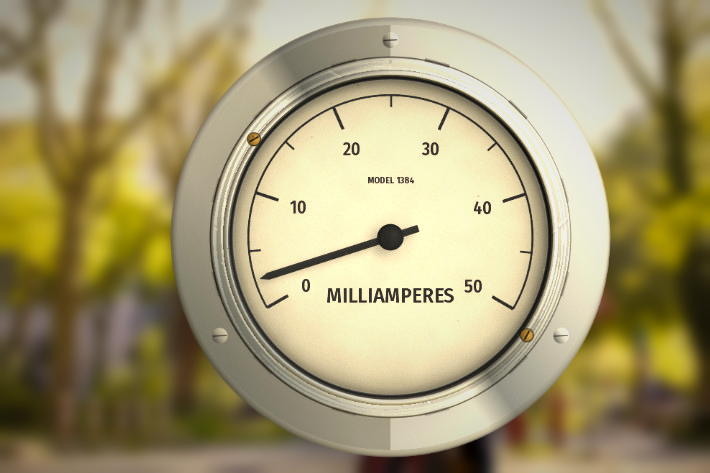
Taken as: 2.5,mA
